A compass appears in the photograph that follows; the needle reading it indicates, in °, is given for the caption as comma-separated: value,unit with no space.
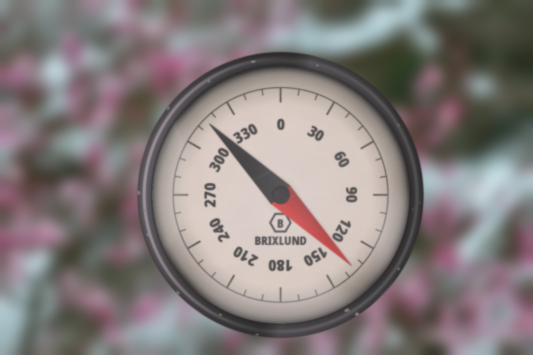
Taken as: 135,°
